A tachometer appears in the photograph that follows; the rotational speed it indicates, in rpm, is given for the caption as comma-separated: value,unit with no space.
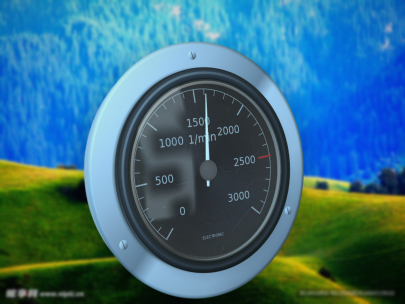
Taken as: 1600,rpm
